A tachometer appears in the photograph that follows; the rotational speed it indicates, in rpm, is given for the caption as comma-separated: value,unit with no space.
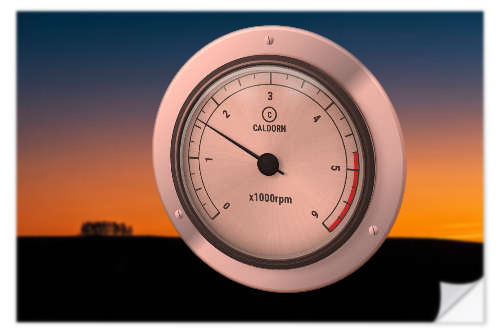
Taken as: 1625,rpm
